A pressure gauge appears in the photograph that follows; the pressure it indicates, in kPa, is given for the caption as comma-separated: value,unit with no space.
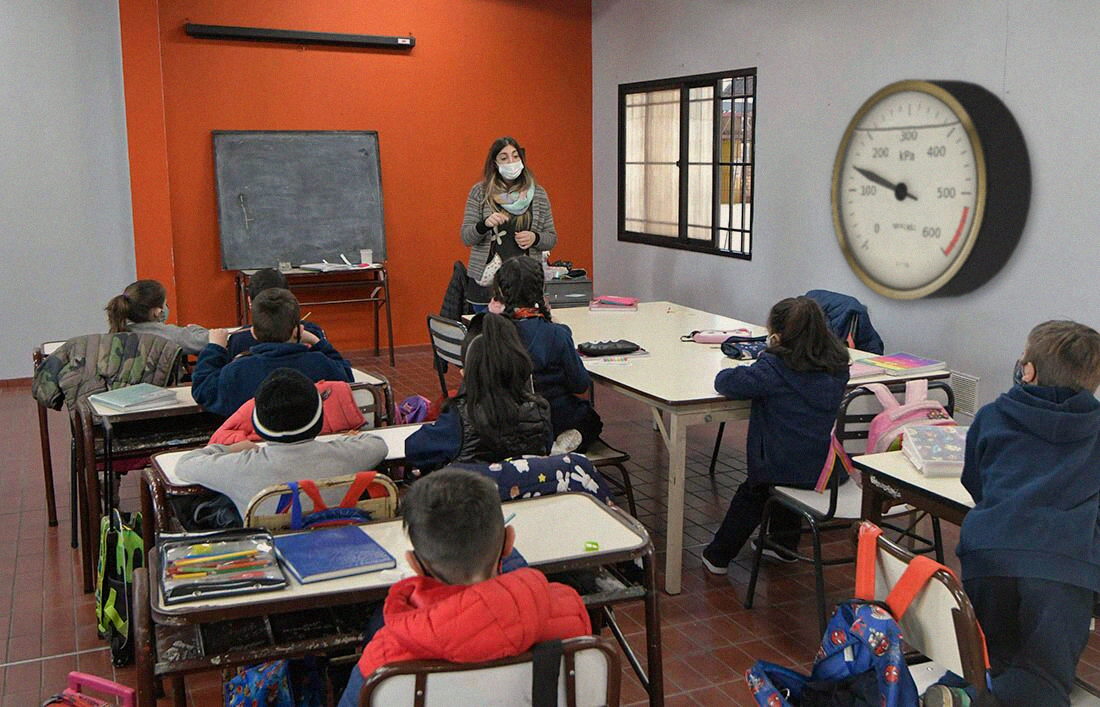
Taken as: 140,kPa
